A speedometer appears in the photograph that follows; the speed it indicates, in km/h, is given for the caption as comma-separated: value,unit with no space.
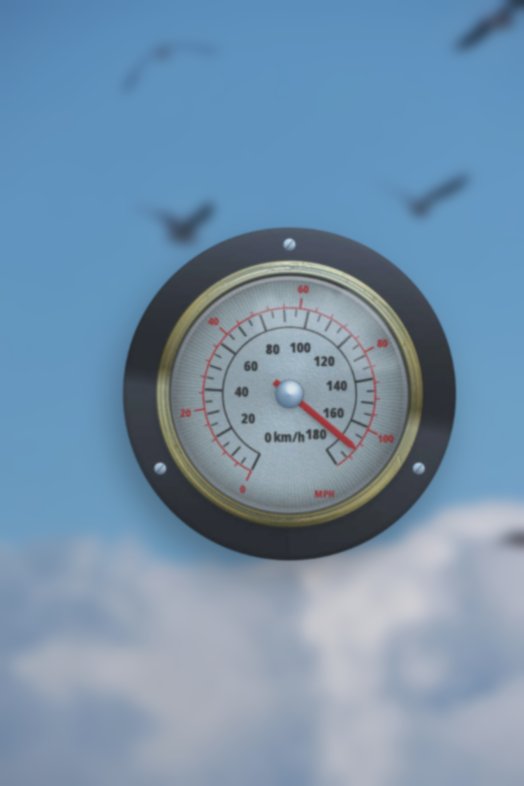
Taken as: 170,km/h
